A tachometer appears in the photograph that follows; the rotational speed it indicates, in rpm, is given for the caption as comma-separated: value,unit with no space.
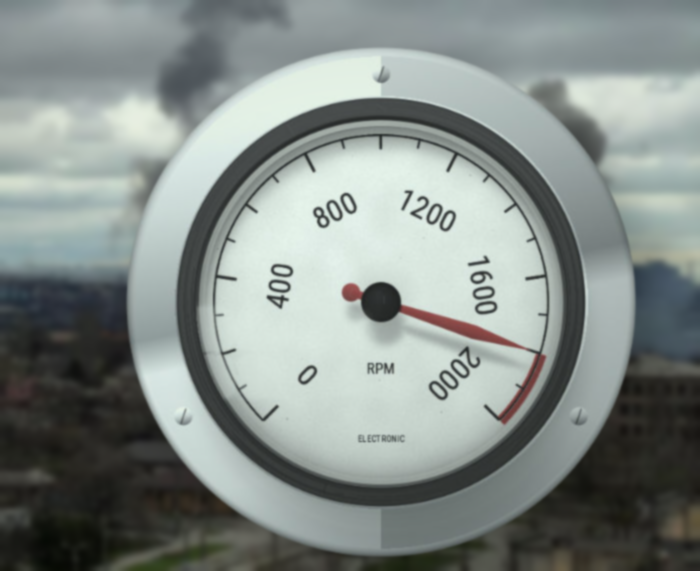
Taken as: 1800,rpm
